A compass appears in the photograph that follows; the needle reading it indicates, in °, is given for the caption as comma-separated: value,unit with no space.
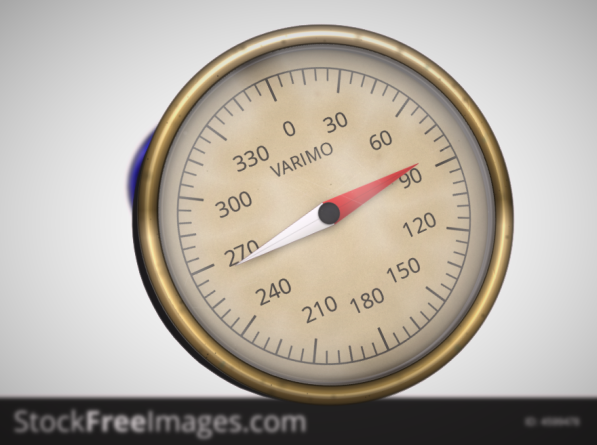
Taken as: 85,°
